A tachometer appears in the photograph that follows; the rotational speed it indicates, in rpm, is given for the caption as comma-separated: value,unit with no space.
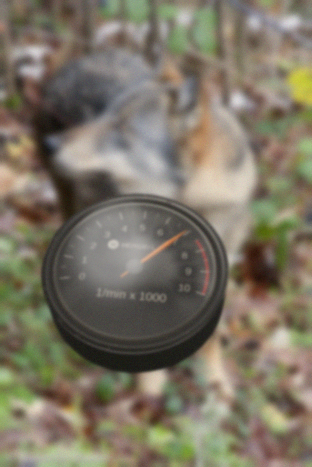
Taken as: 7000,rpm
